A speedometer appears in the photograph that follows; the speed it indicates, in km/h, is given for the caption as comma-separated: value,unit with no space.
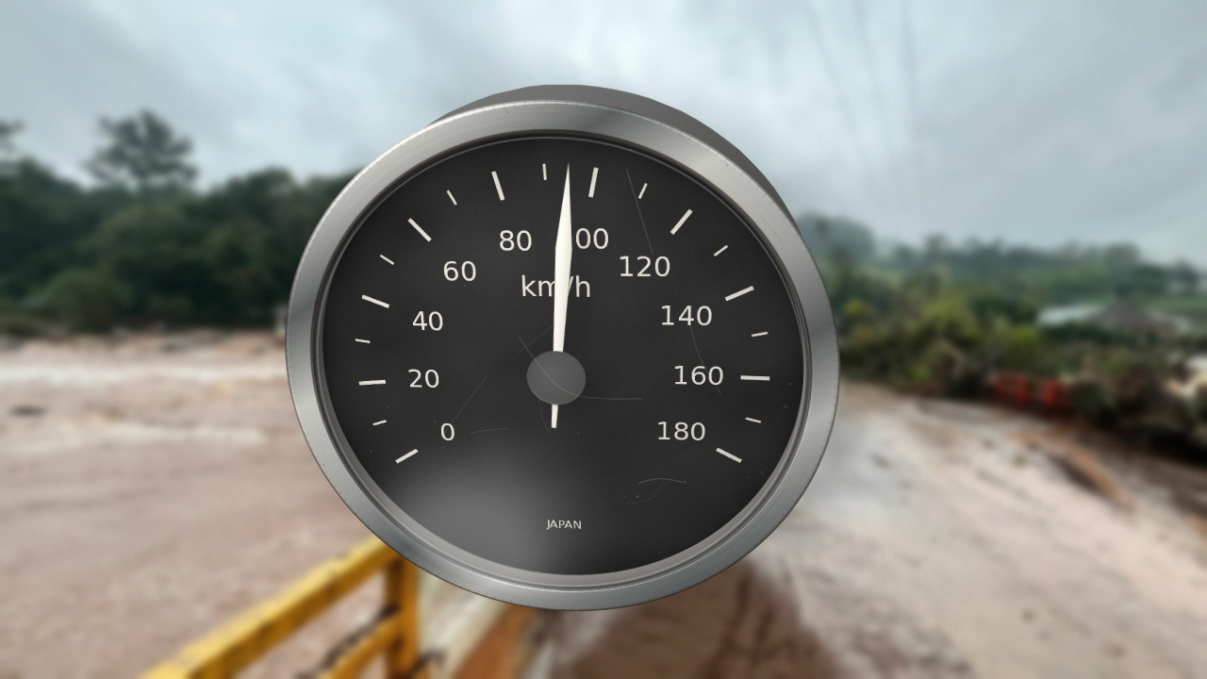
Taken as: 95,km/h
